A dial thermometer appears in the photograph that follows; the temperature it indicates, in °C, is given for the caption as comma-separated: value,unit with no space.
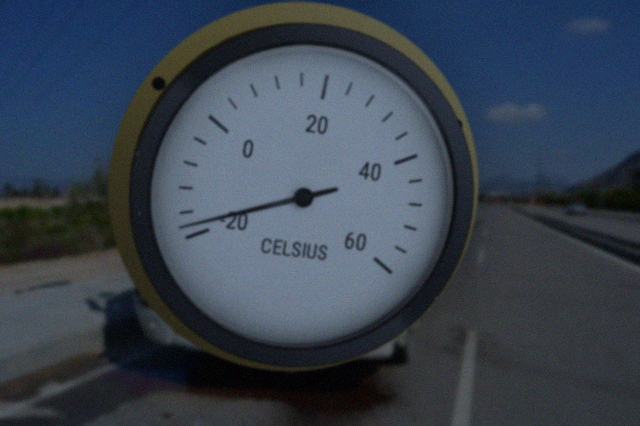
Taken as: -18,°C
